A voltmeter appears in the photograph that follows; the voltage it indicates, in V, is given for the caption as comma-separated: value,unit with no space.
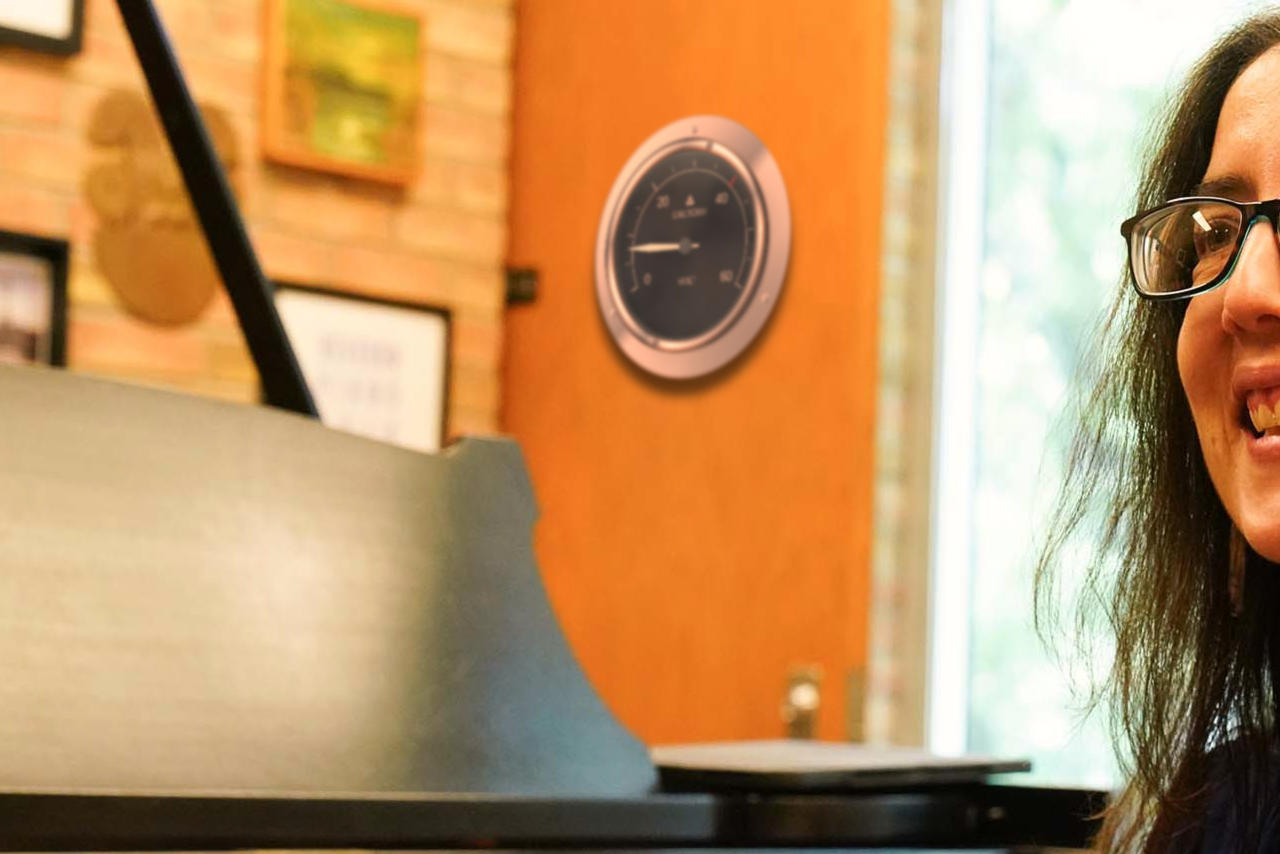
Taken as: 7.5,V
